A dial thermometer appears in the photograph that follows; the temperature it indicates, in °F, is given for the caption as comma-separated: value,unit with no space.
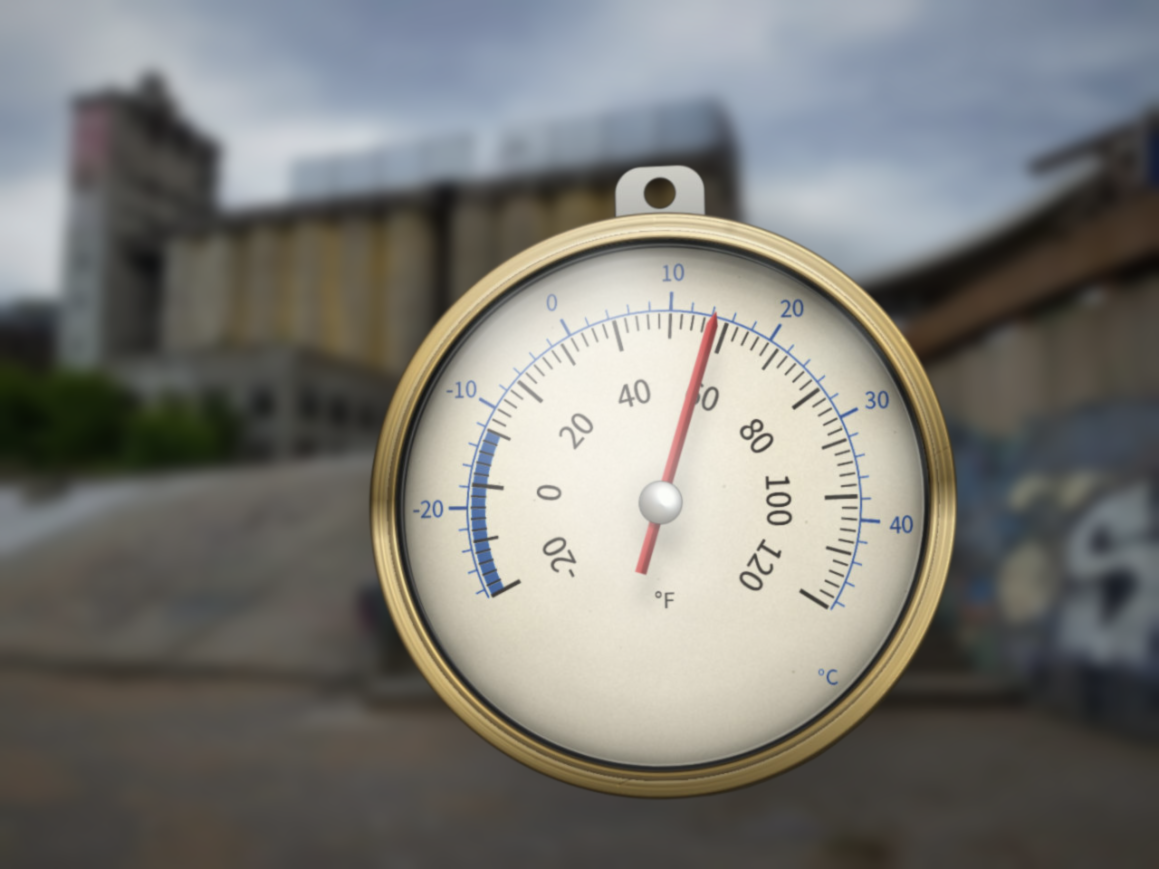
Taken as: 58,°F
